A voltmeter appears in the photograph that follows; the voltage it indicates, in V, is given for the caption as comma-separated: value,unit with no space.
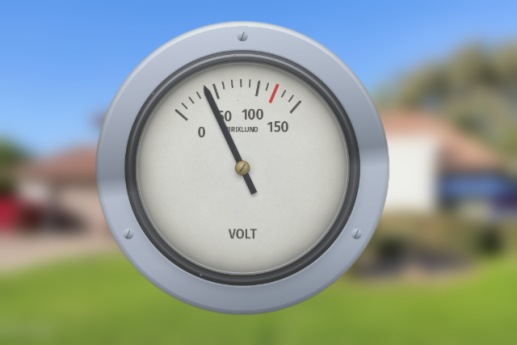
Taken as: 40,V
